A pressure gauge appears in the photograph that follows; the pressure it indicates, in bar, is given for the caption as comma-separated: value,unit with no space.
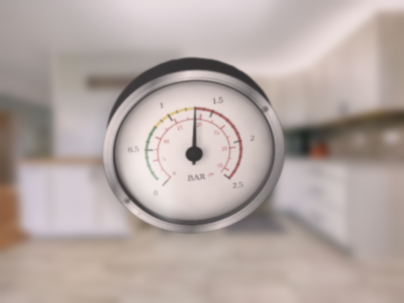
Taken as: 1.3,bar
